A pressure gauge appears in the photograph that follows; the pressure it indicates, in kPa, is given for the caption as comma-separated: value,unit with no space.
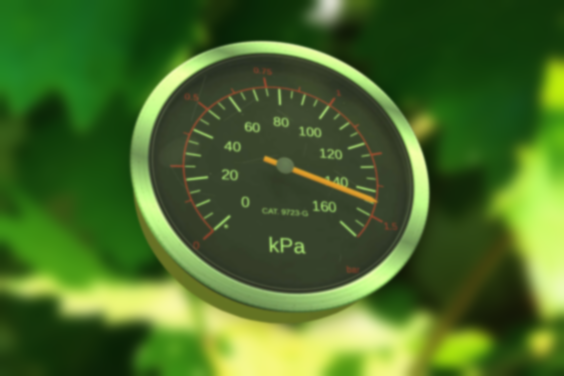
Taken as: 145,kPa
